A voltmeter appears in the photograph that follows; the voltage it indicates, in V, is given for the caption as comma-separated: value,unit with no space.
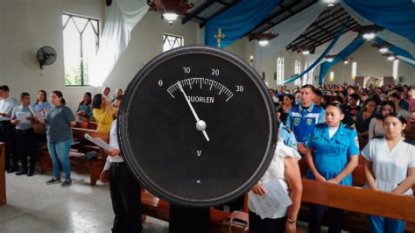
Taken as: 5,V
